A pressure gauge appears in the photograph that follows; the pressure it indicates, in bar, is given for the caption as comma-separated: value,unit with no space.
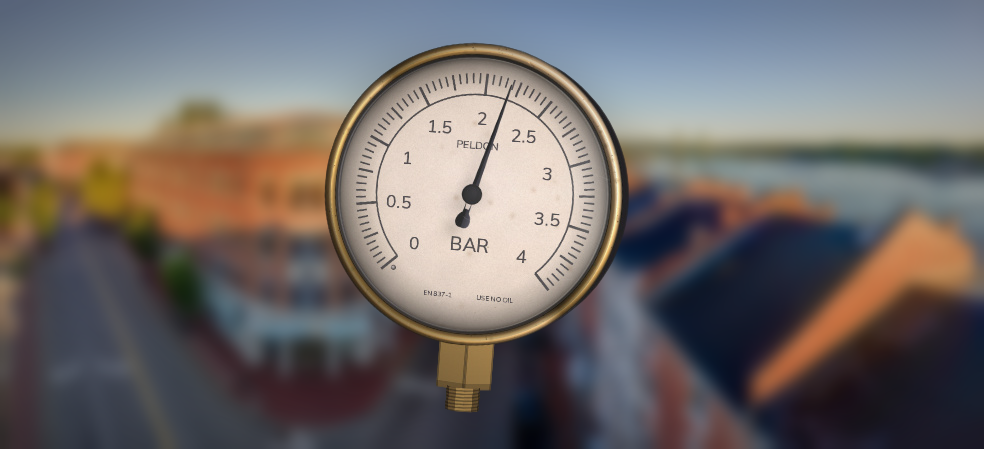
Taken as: 2.2,bar
